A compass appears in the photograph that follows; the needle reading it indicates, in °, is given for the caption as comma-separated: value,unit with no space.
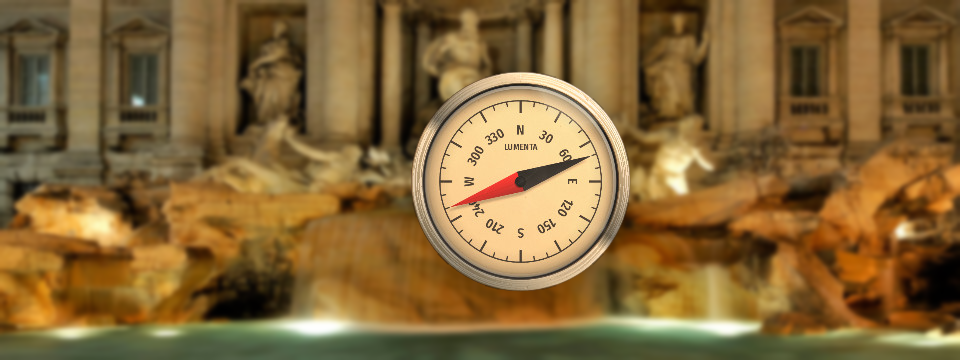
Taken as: 250,°
